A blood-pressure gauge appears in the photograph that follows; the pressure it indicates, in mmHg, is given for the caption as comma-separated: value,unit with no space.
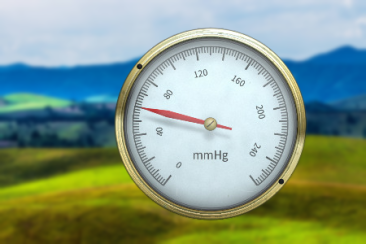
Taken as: 60,mmHg
